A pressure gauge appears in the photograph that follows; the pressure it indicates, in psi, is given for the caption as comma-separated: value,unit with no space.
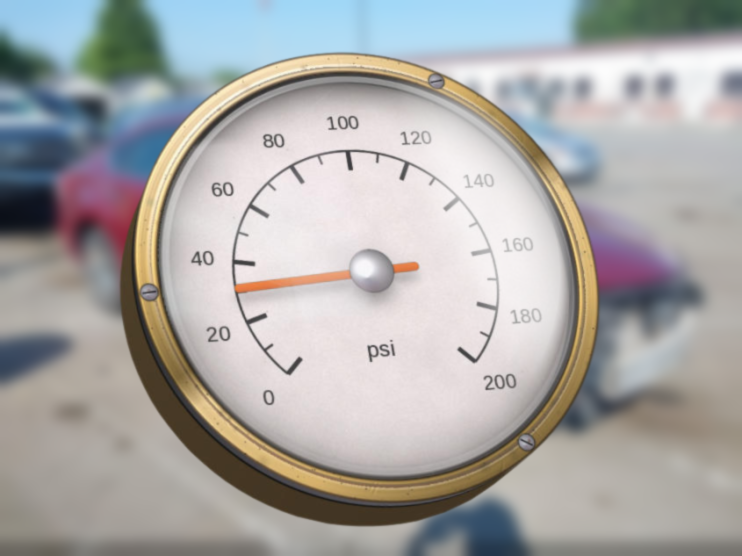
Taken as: 30,psi
